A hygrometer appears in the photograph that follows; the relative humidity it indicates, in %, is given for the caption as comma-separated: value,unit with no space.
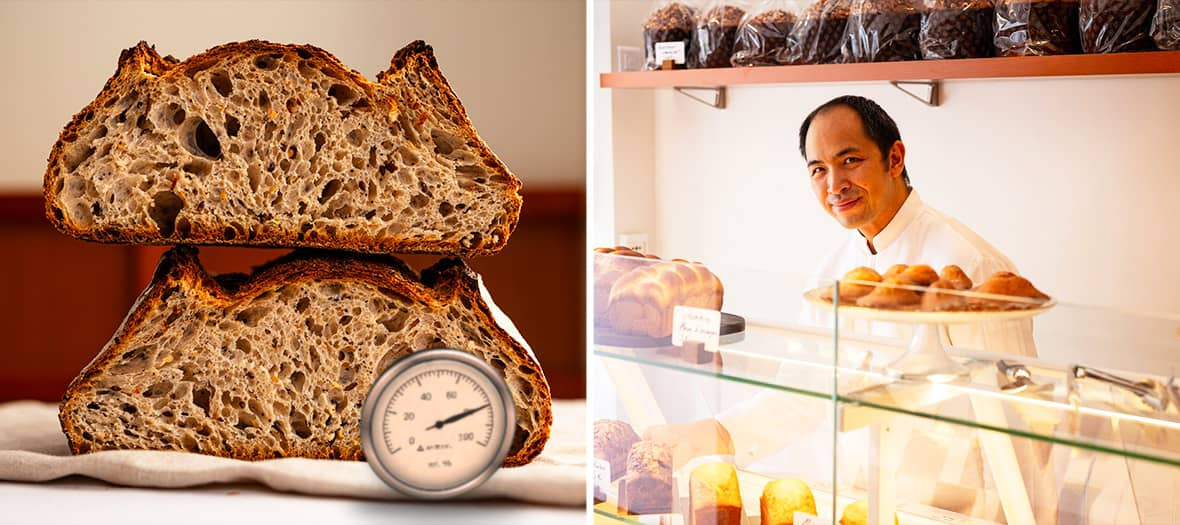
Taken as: 80,%
